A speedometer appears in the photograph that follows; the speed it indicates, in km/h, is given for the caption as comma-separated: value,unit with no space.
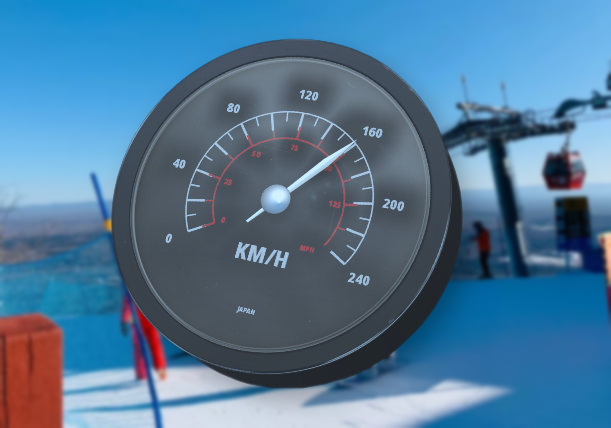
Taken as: 160,km/h
